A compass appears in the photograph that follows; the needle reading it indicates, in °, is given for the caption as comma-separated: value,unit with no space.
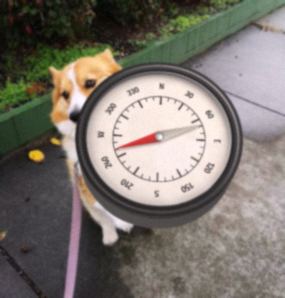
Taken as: 250,°
